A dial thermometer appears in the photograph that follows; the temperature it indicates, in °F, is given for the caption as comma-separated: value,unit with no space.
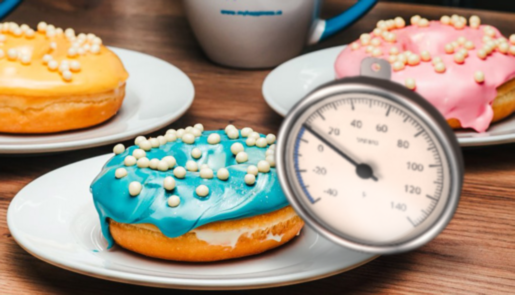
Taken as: 10,°F
